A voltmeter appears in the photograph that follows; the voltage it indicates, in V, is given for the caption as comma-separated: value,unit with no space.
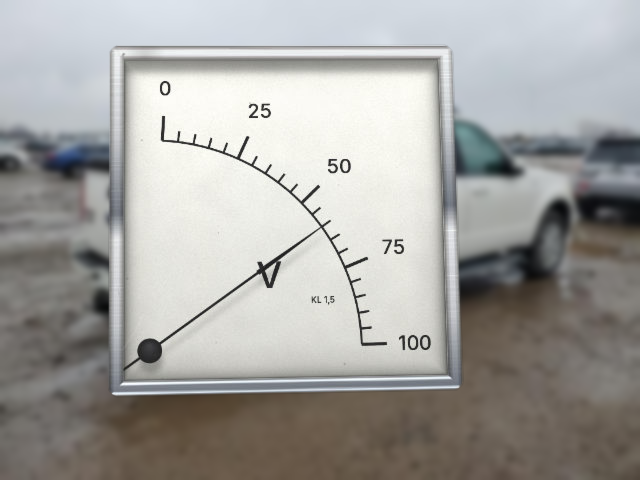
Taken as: 60,V
